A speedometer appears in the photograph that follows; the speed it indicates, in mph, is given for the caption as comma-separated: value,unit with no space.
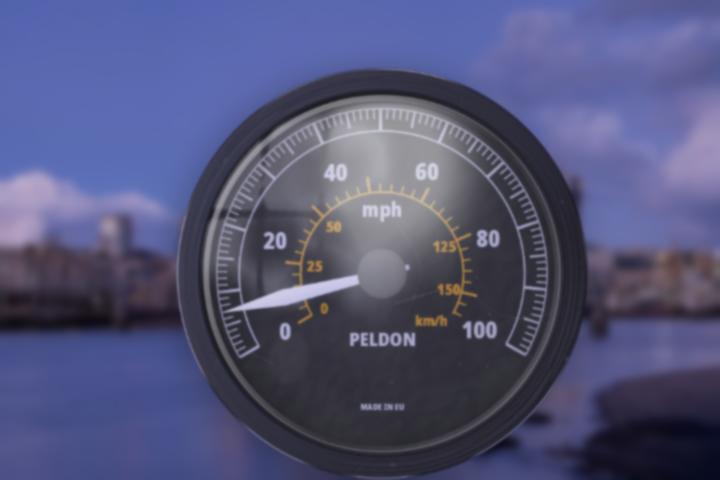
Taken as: 7,mph
